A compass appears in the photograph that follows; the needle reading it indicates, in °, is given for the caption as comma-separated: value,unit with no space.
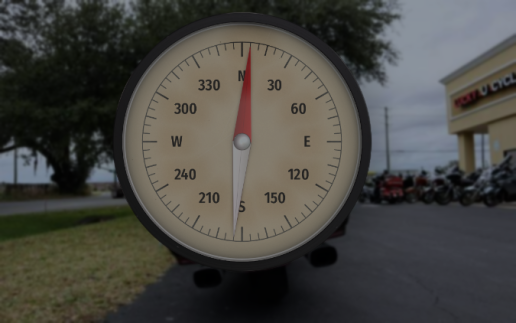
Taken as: 5,°
